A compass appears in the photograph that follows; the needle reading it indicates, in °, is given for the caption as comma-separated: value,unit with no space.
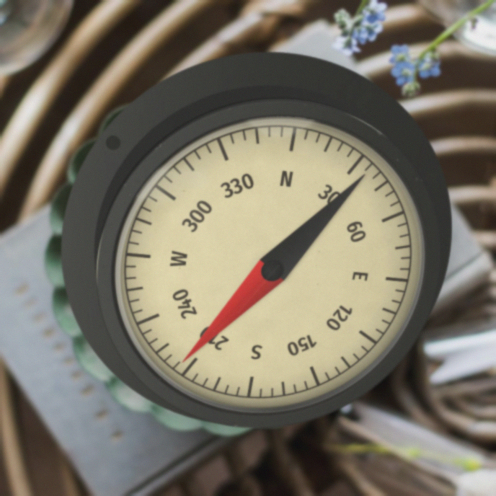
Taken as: 215,°
